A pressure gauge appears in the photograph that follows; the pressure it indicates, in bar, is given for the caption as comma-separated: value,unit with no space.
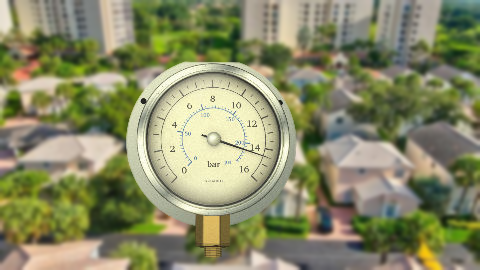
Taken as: 14.5,bar
